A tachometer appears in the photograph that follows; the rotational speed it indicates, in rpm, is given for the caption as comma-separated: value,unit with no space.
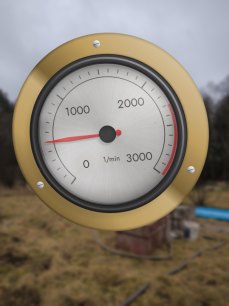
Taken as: 500,rpm
